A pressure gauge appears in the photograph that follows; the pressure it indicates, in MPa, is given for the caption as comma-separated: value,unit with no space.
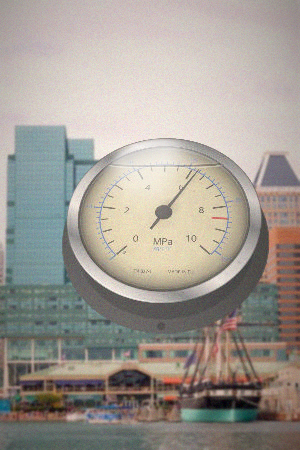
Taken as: 6.25,MPa
